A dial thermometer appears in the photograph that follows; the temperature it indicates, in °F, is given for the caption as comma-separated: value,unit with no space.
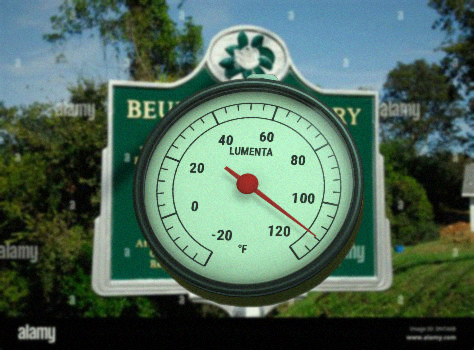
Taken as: 112,°F
